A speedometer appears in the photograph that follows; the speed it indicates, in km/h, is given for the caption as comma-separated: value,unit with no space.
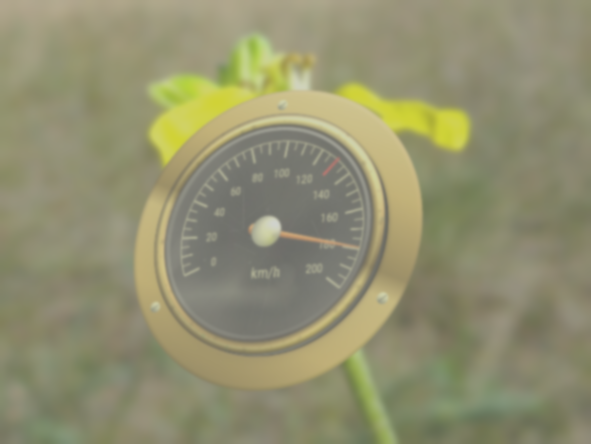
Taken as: 180,km/h
